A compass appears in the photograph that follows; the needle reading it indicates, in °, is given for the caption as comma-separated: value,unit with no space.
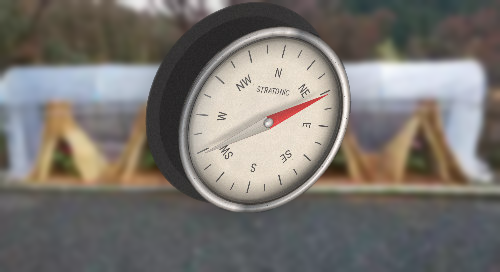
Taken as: 60,°
